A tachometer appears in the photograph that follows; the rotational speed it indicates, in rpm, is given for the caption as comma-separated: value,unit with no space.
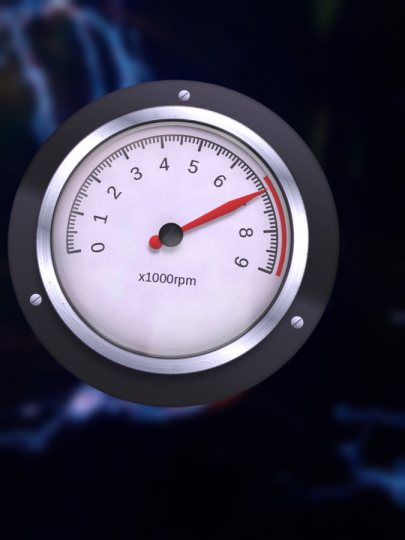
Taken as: 7000,rpm
